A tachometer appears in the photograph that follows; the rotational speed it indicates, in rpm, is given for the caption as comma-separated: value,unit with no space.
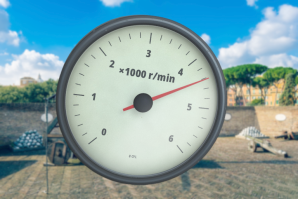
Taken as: 4400,rpm
